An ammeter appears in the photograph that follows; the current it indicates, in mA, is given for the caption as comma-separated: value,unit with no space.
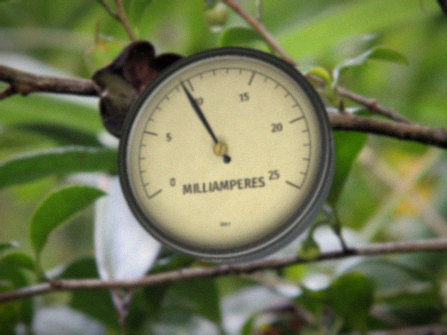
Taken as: 9.5,mA
